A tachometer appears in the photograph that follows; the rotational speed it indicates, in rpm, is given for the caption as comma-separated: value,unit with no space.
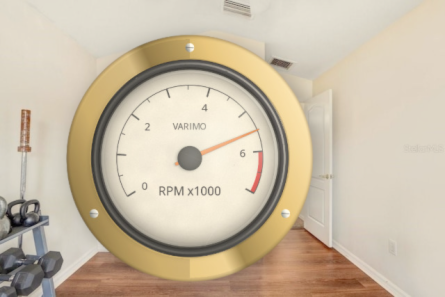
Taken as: 5500,rpm
